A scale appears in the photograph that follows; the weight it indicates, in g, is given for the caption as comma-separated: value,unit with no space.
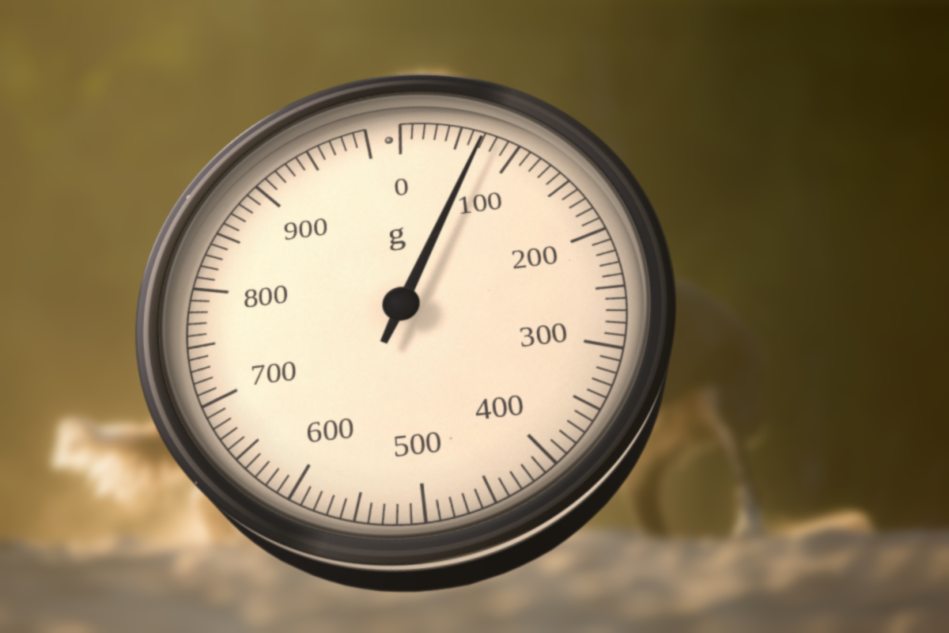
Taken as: 70,g
